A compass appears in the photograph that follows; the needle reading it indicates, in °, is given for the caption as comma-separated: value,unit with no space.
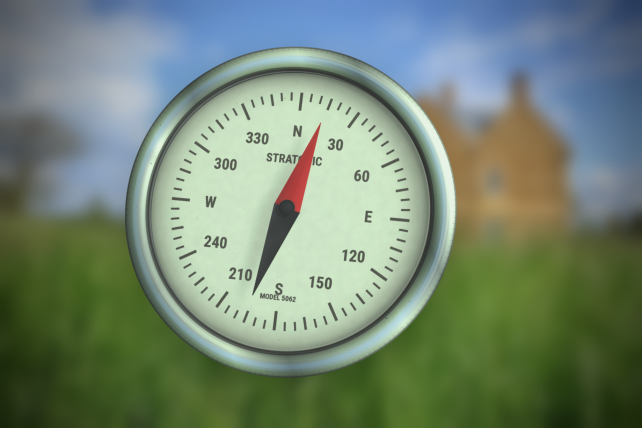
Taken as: 15,°
